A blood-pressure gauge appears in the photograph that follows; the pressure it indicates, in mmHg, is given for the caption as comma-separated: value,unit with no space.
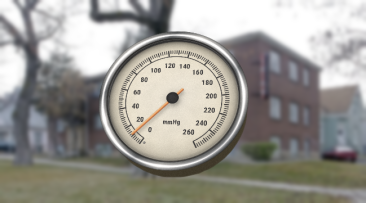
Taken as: 10,mmHg
